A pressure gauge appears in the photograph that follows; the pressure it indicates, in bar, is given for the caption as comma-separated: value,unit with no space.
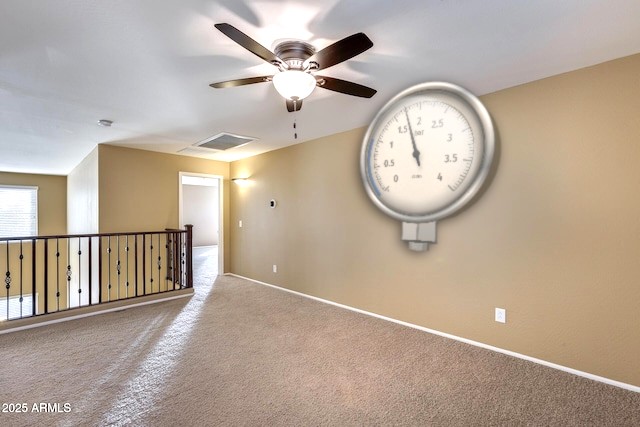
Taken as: 1.75,bar
